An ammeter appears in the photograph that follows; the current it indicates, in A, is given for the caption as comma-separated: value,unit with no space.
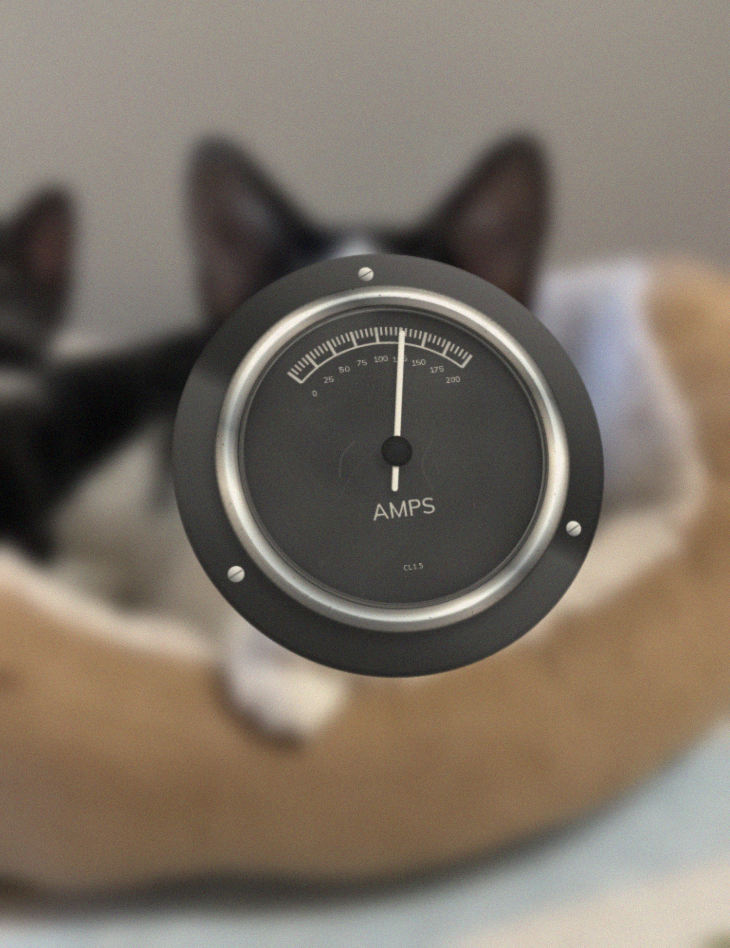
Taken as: 125,A
